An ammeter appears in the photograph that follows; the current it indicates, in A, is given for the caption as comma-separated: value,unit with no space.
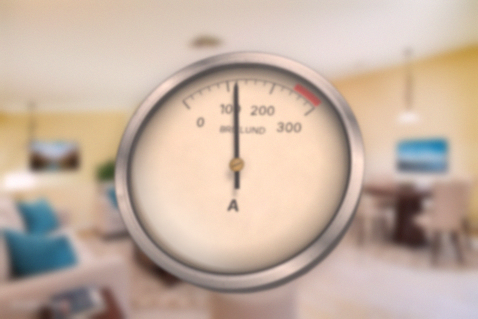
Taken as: 120,A
